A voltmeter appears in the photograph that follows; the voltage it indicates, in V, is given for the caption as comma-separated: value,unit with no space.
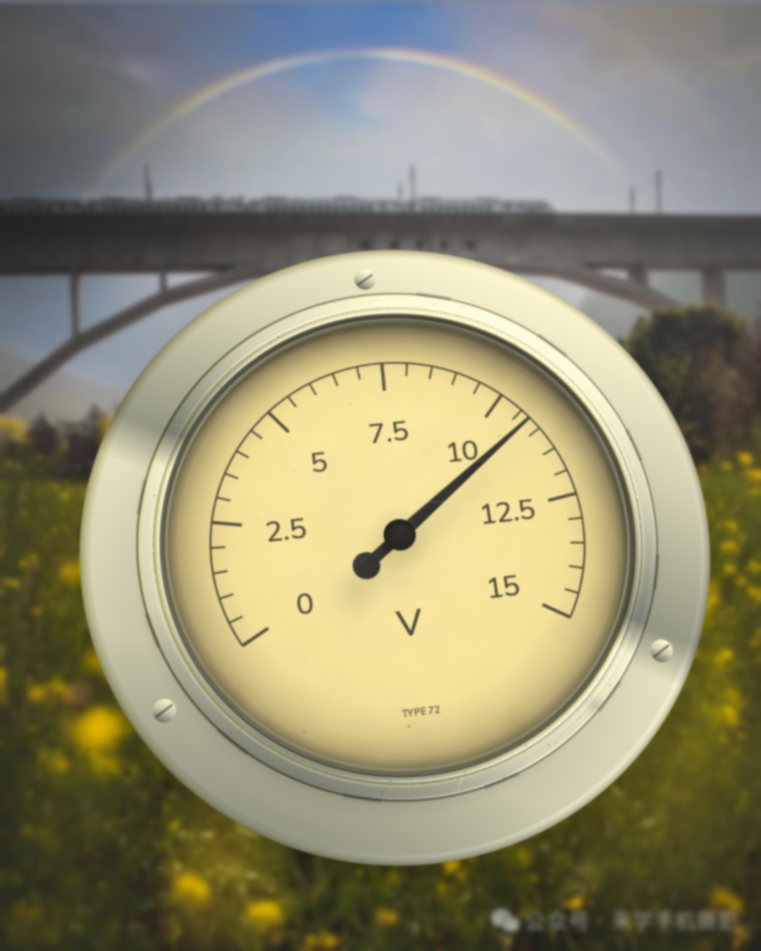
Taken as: 10.75,V
